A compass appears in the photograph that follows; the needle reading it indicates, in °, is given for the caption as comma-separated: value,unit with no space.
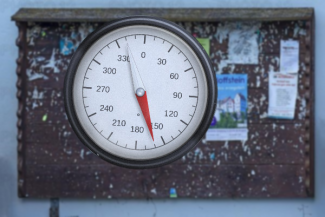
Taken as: 160,°
